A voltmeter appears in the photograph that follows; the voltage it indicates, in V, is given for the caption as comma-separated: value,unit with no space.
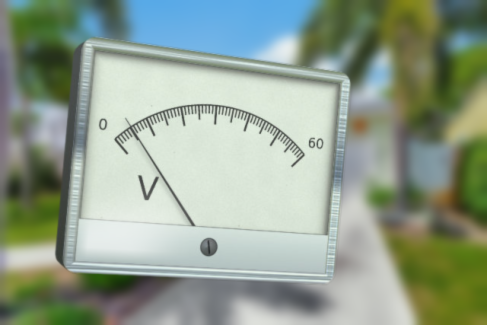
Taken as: 5,V
